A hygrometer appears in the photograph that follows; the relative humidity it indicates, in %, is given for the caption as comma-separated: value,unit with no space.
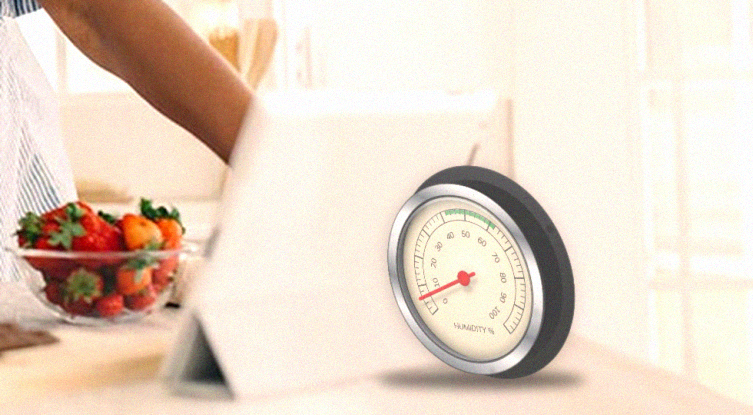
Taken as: 6,%
